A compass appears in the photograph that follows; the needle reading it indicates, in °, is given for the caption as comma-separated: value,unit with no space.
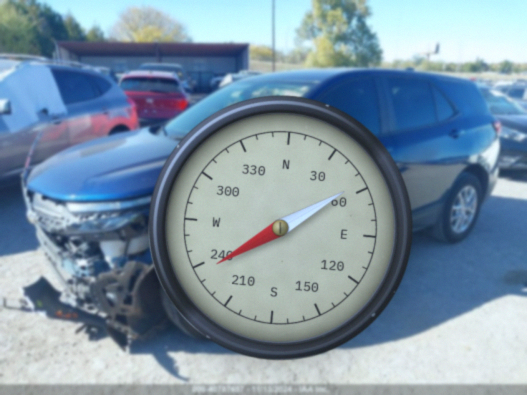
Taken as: 235,°
